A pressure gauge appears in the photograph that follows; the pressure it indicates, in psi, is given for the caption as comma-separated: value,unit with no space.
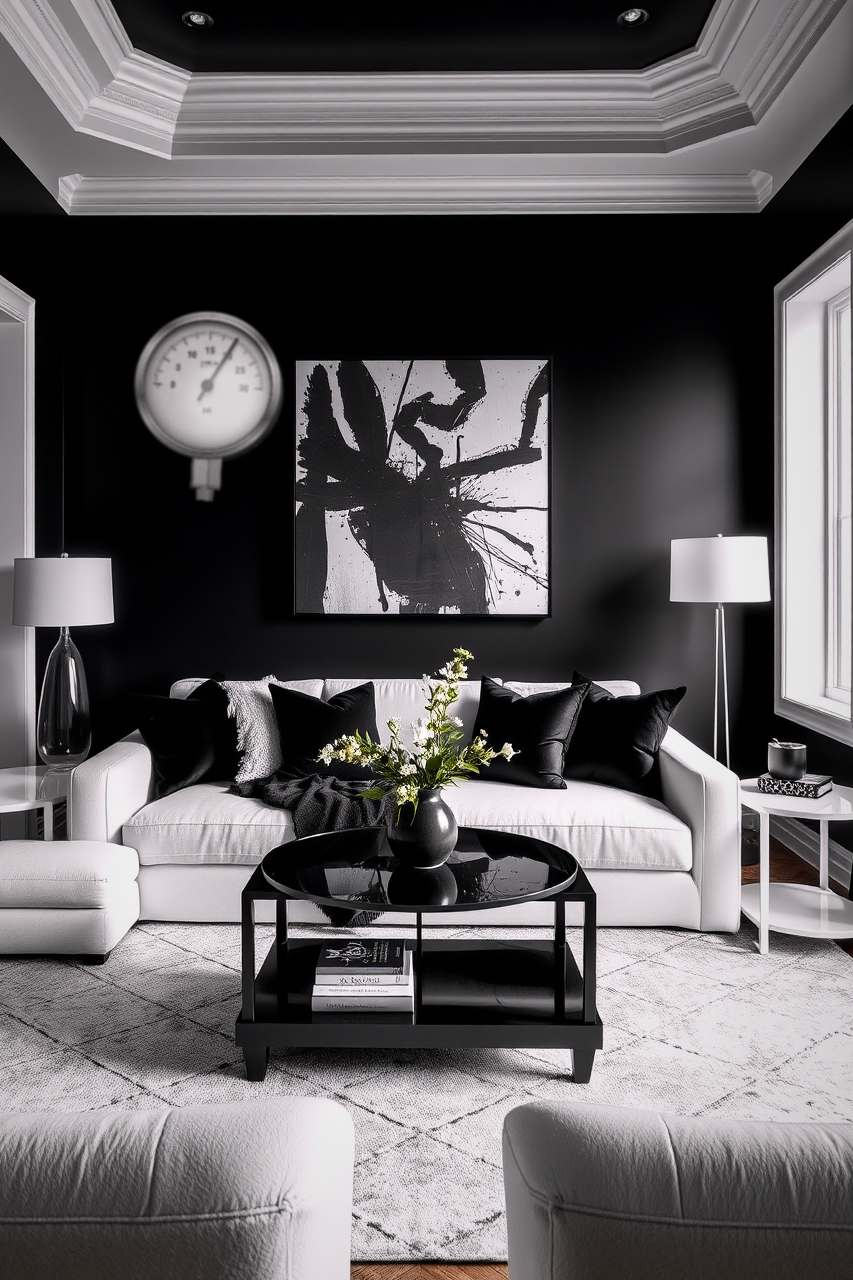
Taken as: 20,psi
